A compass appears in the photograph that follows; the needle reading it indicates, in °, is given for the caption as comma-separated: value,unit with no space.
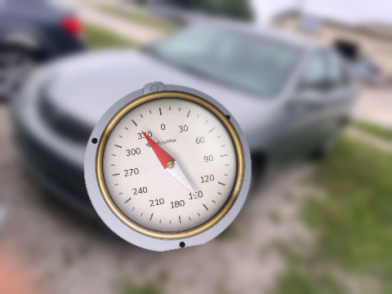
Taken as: 330,°
